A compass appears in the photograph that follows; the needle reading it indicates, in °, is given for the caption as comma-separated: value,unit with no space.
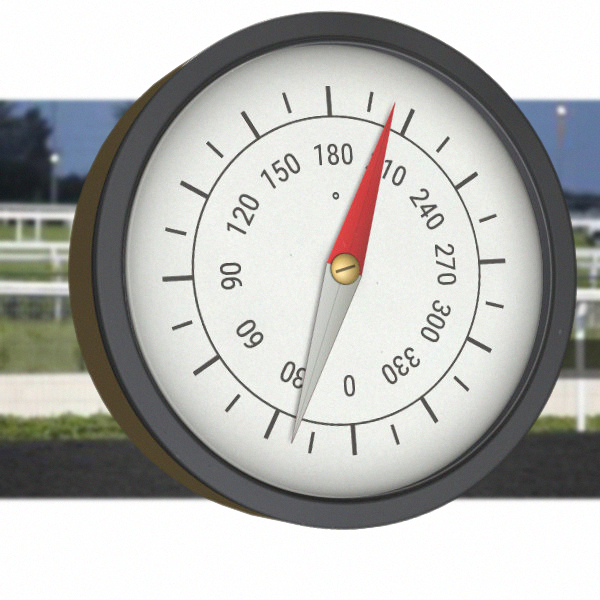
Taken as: 202.5,°
